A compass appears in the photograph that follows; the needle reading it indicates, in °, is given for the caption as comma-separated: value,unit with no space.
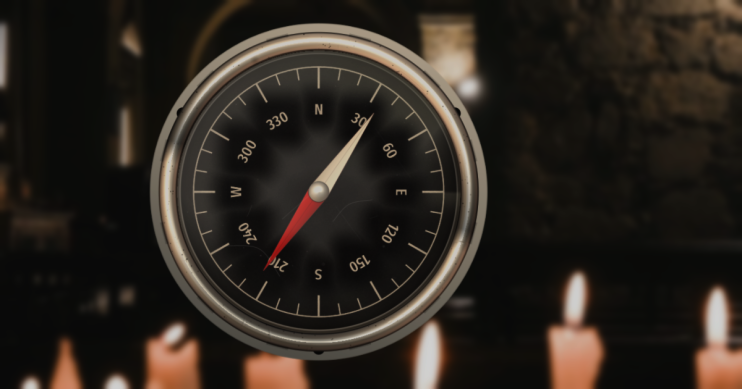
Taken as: 215,°
